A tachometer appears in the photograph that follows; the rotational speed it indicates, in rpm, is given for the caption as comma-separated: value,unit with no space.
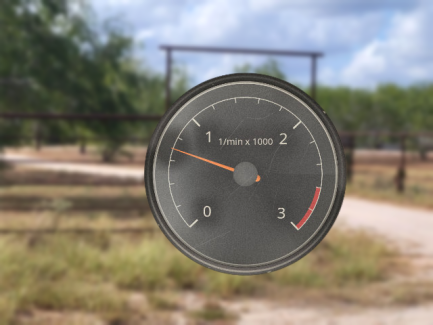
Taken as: 700,rpm
